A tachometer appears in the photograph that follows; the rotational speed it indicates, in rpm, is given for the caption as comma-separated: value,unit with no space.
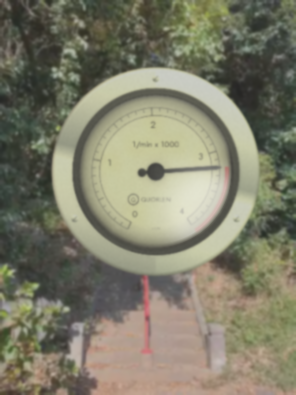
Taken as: 3200,rpm
